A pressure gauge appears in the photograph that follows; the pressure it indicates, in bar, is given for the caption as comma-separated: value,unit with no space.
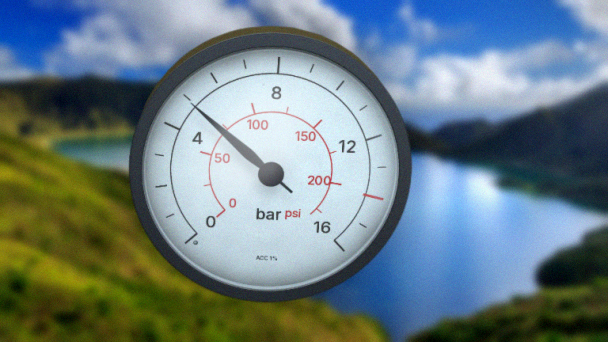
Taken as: 5,bar
